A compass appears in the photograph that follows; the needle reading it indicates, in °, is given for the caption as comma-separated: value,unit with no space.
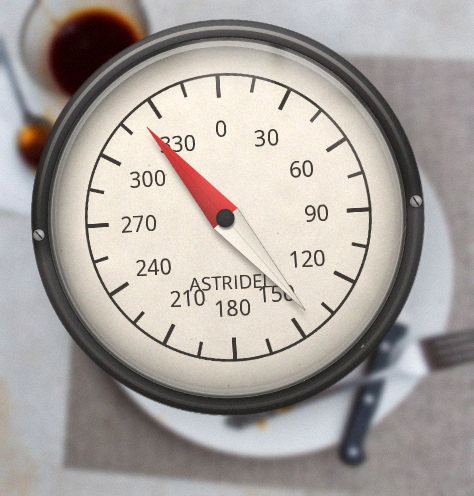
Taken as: 322.5,°
